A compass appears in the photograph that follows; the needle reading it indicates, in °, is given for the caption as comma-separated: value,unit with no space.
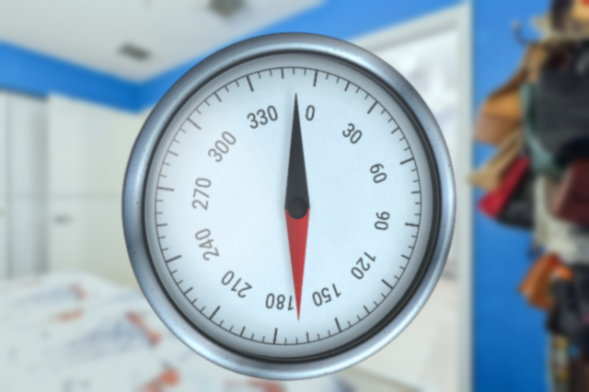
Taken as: 170,°
